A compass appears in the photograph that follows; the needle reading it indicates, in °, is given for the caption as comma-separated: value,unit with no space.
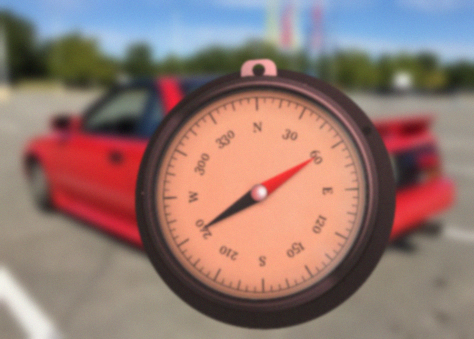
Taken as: 60,°
